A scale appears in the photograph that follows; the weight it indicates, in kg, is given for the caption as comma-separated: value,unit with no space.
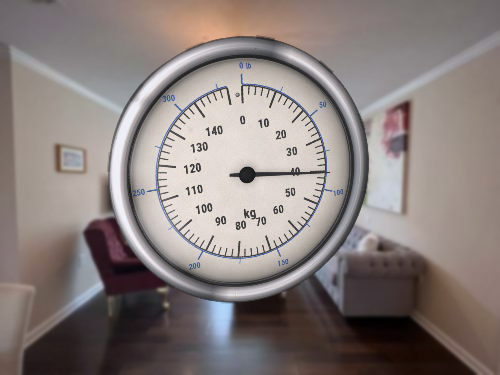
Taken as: 40,kg
